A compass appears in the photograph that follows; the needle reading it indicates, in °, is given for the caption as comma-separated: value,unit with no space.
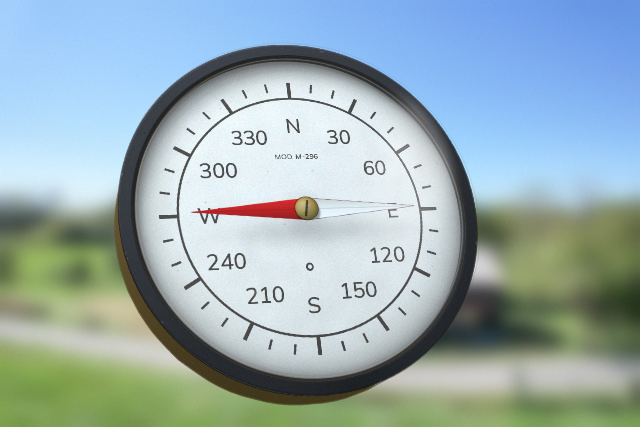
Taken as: 270,°
